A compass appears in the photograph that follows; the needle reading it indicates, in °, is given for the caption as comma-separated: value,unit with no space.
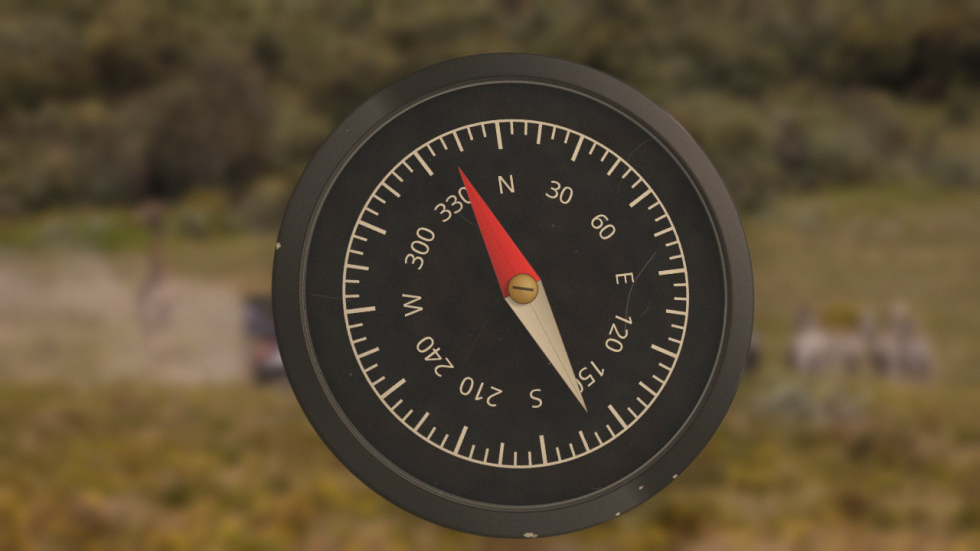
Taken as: 340,°
